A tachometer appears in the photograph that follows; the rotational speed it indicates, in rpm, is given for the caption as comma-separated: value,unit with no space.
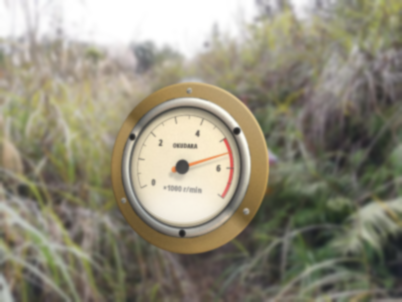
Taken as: 5500,rpm
